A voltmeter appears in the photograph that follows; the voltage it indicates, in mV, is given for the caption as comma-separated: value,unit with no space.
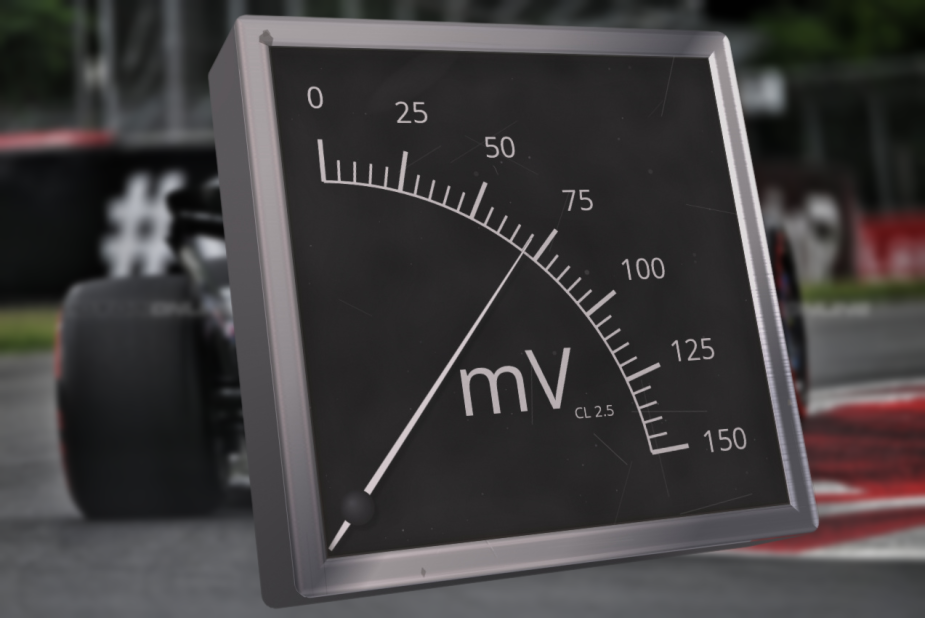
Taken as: 70,mV
